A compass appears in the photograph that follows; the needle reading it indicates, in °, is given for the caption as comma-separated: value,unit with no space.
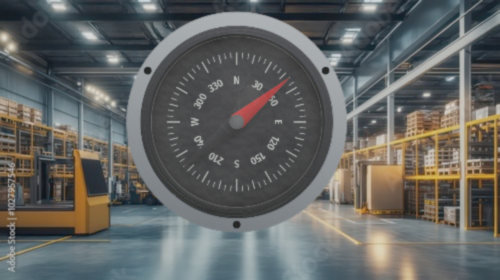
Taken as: 50,°
